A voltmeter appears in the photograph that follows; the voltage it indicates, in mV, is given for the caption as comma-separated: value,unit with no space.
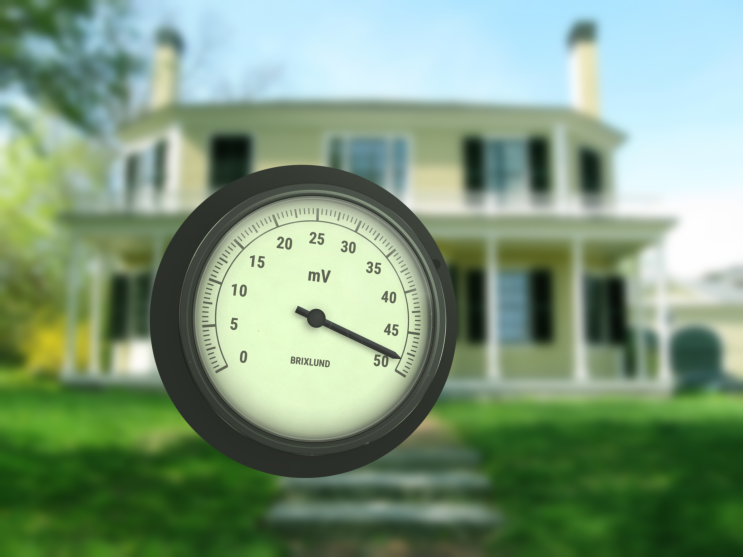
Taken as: 48.5,mV
